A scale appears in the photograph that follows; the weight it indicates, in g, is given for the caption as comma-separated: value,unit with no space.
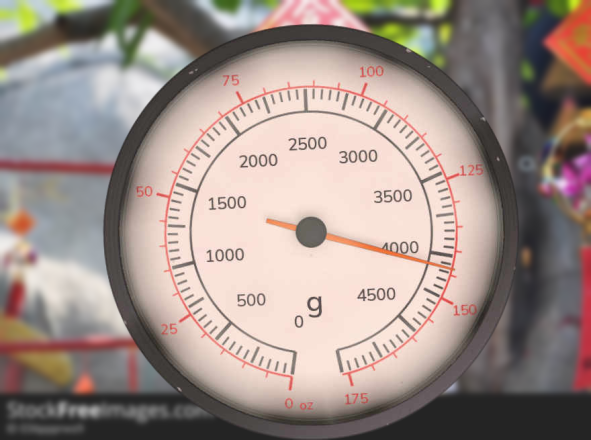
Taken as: 4075,g
